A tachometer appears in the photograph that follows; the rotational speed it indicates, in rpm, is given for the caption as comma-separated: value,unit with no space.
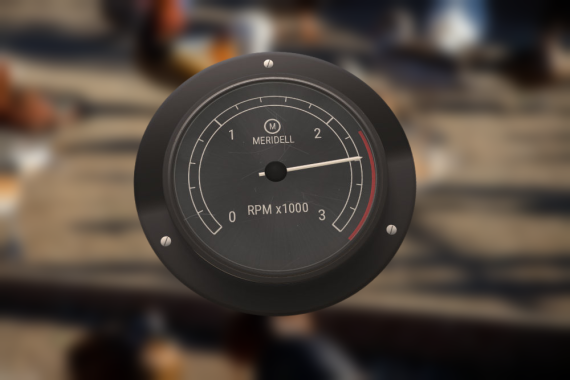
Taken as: 2400,rpm
